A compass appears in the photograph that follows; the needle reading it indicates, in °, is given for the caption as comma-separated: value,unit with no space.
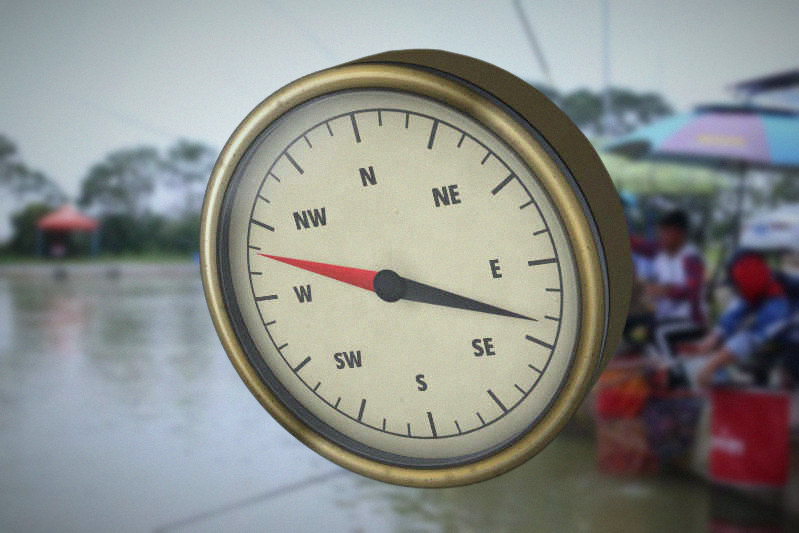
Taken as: 290,°
